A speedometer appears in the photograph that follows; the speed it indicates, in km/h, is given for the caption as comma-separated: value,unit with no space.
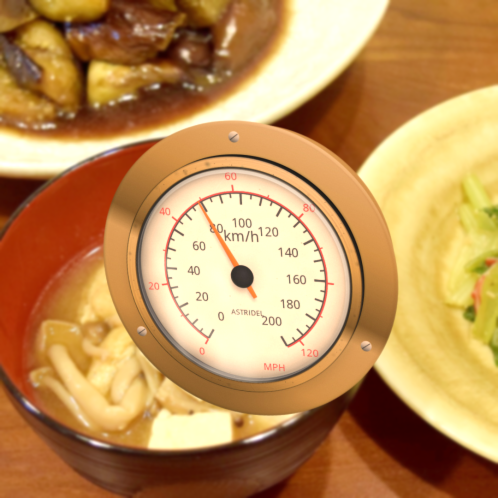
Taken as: 80,km/h
